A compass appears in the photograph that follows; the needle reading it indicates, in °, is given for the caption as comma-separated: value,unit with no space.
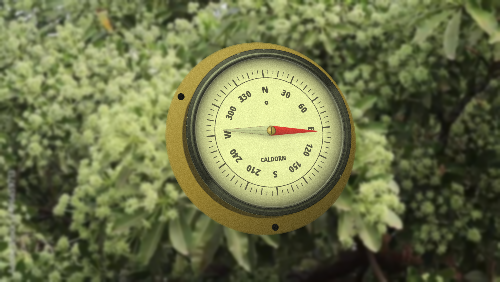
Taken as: 95,°
